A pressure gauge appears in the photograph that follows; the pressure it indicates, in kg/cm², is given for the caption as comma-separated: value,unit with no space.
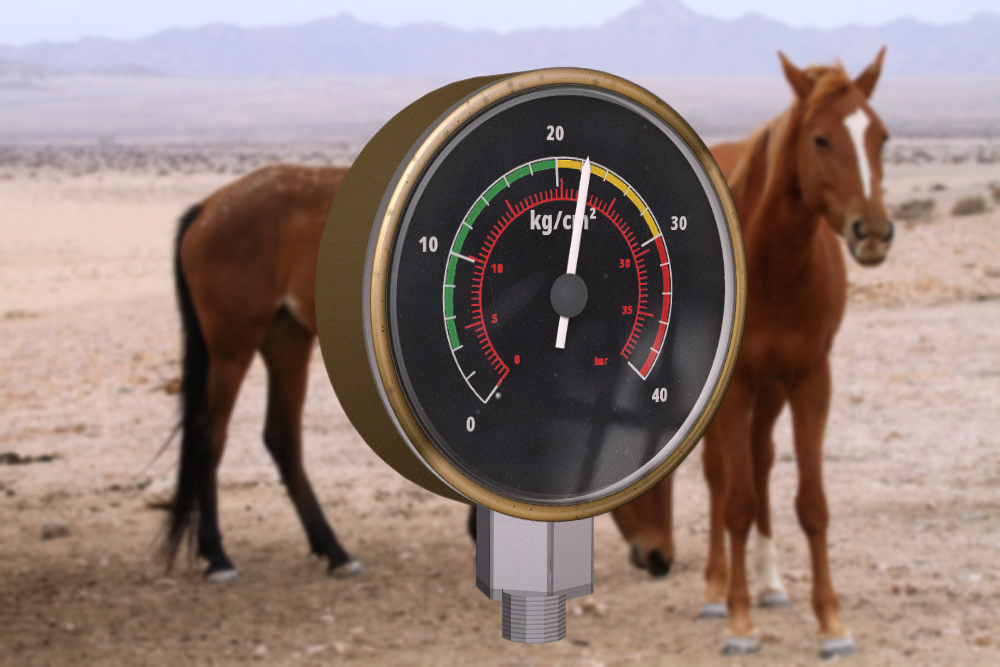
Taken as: 22,kg/cm²
